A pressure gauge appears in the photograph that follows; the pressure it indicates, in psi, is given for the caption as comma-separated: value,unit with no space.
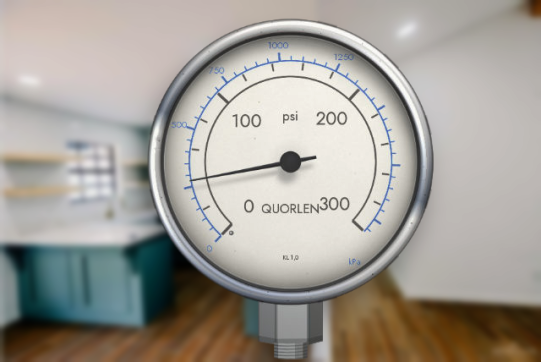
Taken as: 40,psi
